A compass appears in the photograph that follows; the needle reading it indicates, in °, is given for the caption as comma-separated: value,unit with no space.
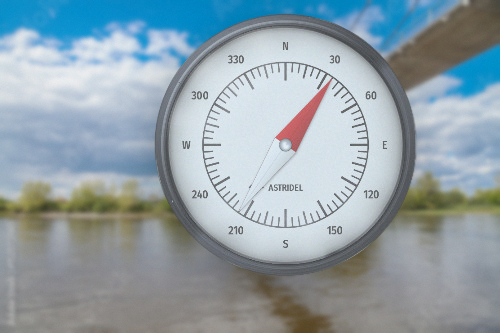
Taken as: 35,°
